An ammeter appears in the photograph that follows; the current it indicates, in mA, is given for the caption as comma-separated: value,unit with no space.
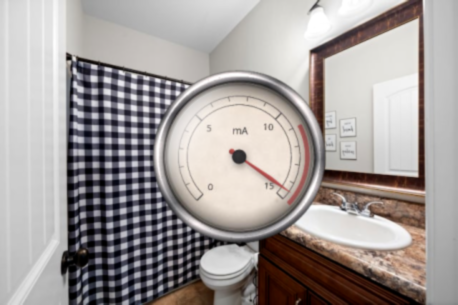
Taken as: 14.5,mA
